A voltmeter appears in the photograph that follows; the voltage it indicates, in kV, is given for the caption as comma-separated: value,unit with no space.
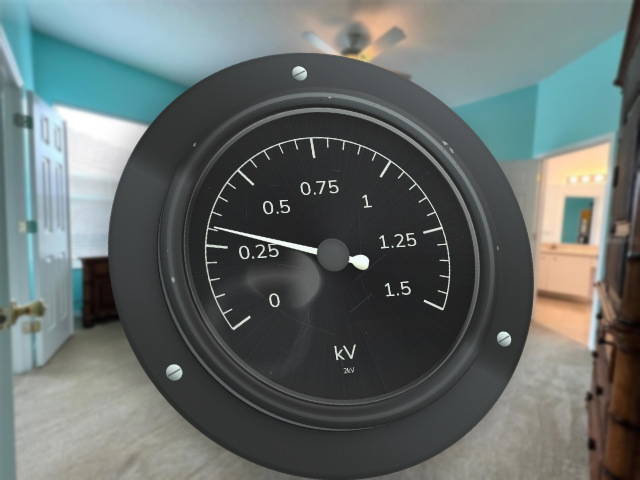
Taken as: 0.3,kV
